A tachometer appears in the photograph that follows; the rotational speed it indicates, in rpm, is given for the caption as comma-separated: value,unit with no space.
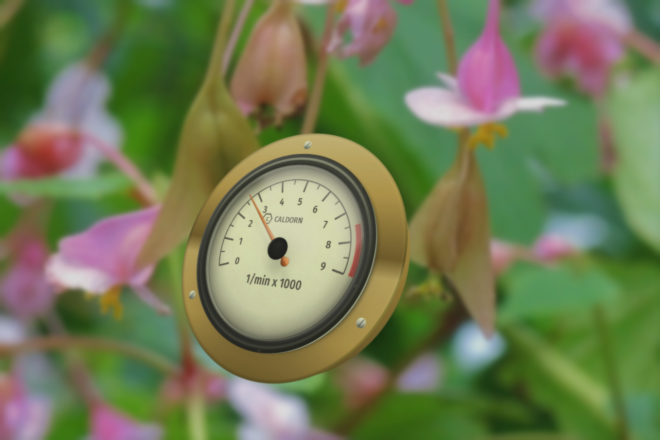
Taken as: 2750,rpm
